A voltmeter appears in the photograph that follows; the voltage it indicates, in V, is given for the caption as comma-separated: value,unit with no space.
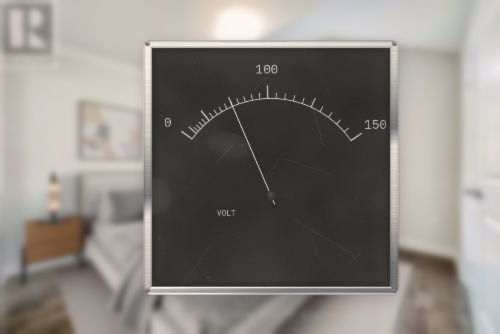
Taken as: 75,V
